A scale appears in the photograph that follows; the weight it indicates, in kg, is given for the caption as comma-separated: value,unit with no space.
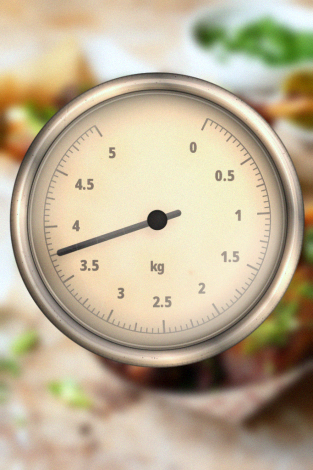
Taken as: 3.75,kg
